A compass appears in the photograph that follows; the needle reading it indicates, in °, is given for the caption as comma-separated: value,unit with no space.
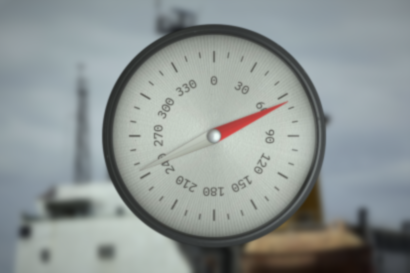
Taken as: 65,°
